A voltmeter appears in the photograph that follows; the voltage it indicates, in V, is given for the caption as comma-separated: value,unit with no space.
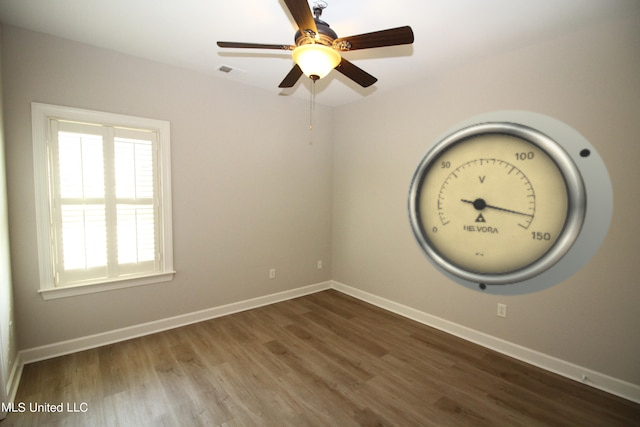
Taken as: 140,V
